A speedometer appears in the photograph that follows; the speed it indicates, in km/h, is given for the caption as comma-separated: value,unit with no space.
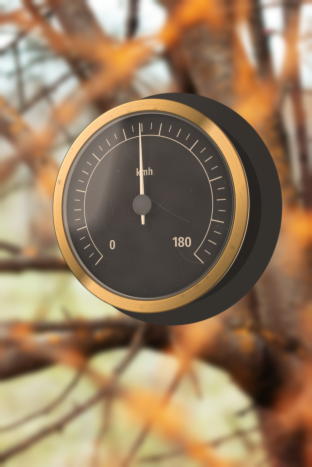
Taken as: 90,km/h
